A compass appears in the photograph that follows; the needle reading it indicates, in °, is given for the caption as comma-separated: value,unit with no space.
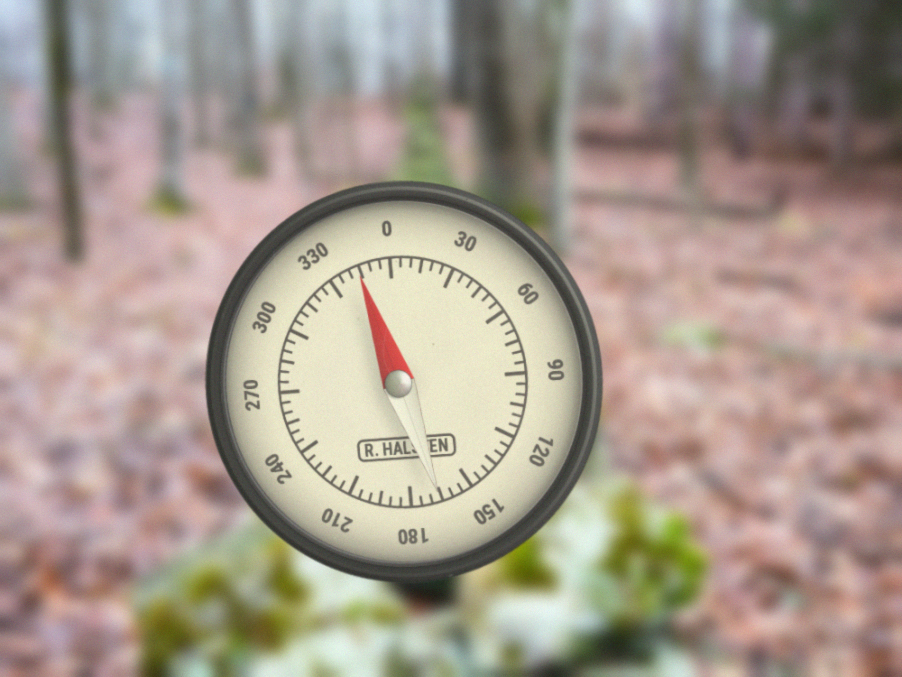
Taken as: 345,°
